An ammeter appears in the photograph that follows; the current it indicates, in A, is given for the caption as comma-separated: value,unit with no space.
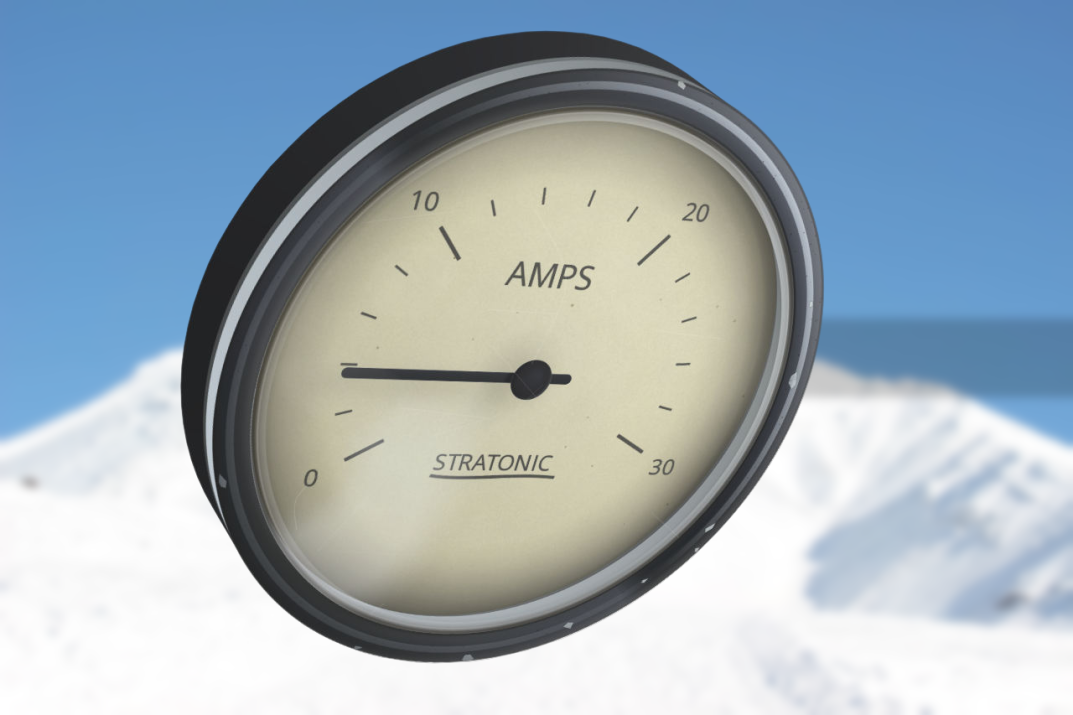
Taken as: 4,A
